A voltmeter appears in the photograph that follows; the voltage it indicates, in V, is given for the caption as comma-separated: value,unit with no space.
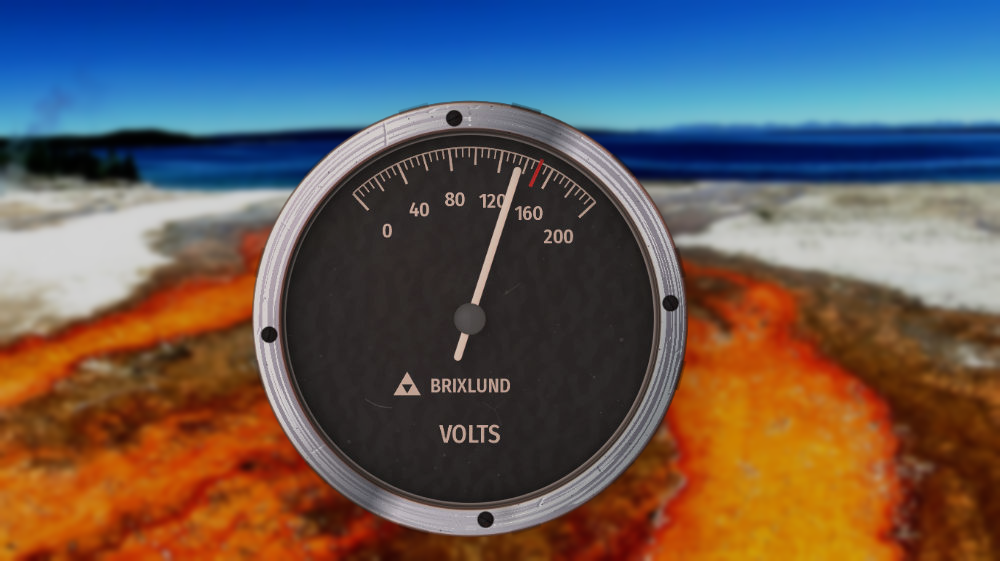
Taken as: 135,V
